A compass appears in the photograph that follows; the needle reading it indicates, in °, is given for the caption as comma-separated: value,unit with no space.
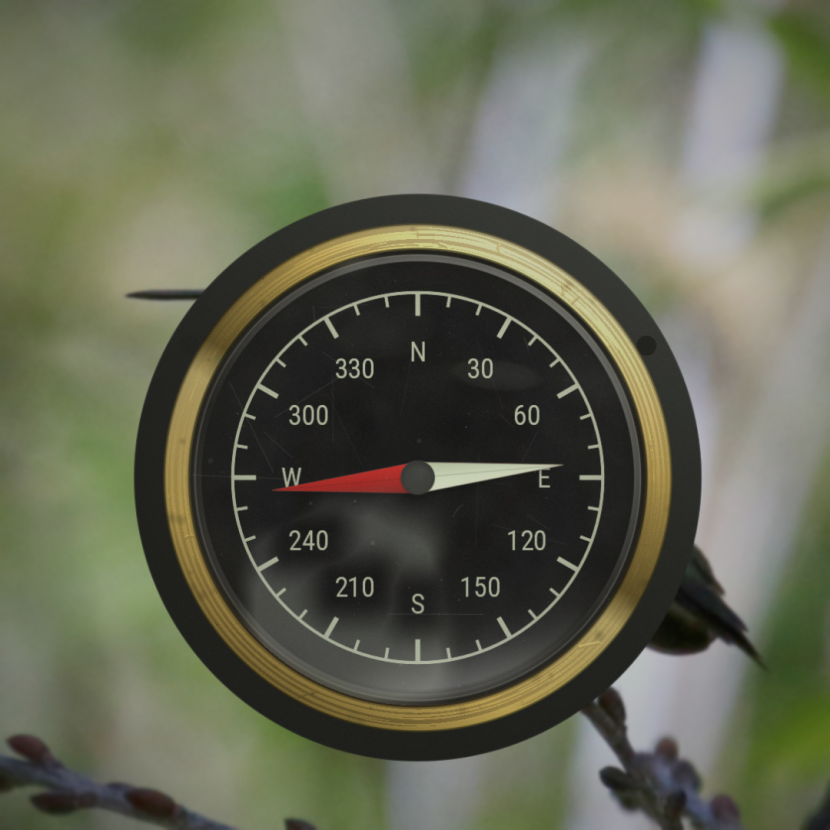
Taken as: 265,°
